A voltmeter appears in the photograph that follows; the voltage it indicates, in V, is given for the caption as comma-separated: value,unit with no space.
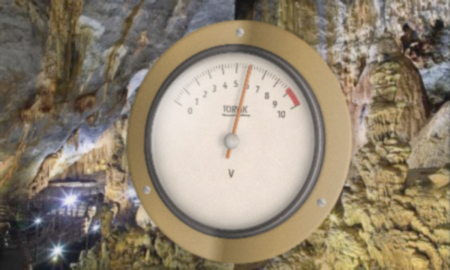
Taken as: 6,V
